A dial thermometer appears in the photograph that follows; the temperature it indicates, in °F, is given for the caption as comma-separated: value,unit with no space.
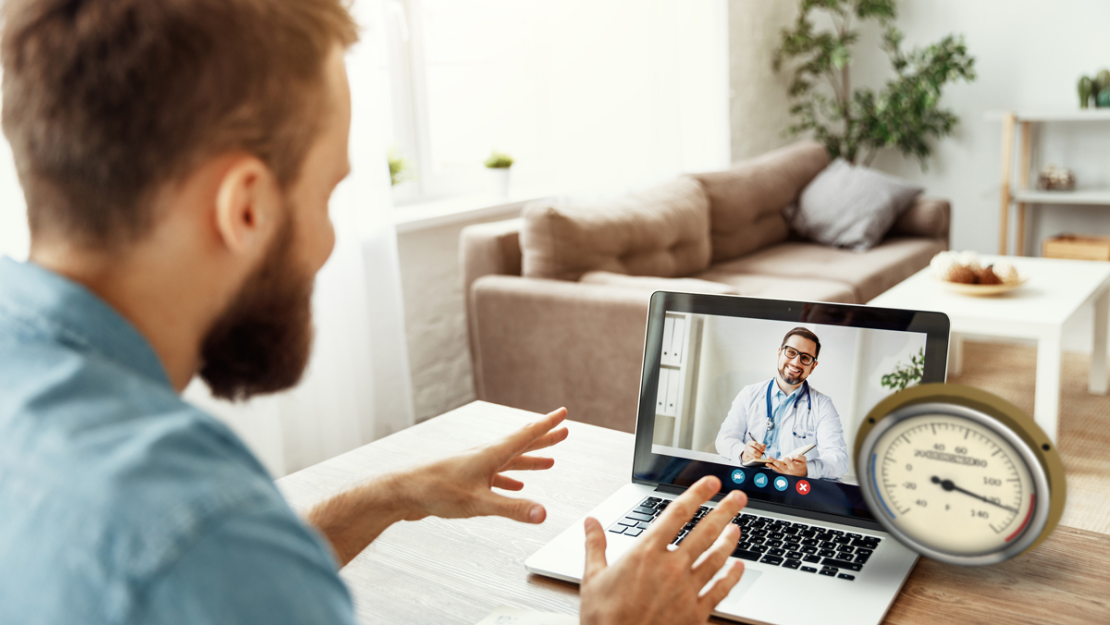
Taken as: 120,°F
